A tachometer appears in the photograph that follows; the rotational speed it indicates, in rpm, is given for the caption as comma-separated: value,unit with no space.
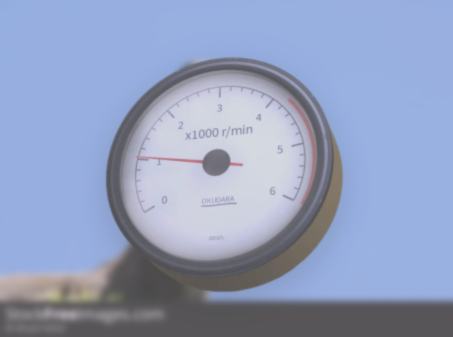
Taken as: 1000,rpm
